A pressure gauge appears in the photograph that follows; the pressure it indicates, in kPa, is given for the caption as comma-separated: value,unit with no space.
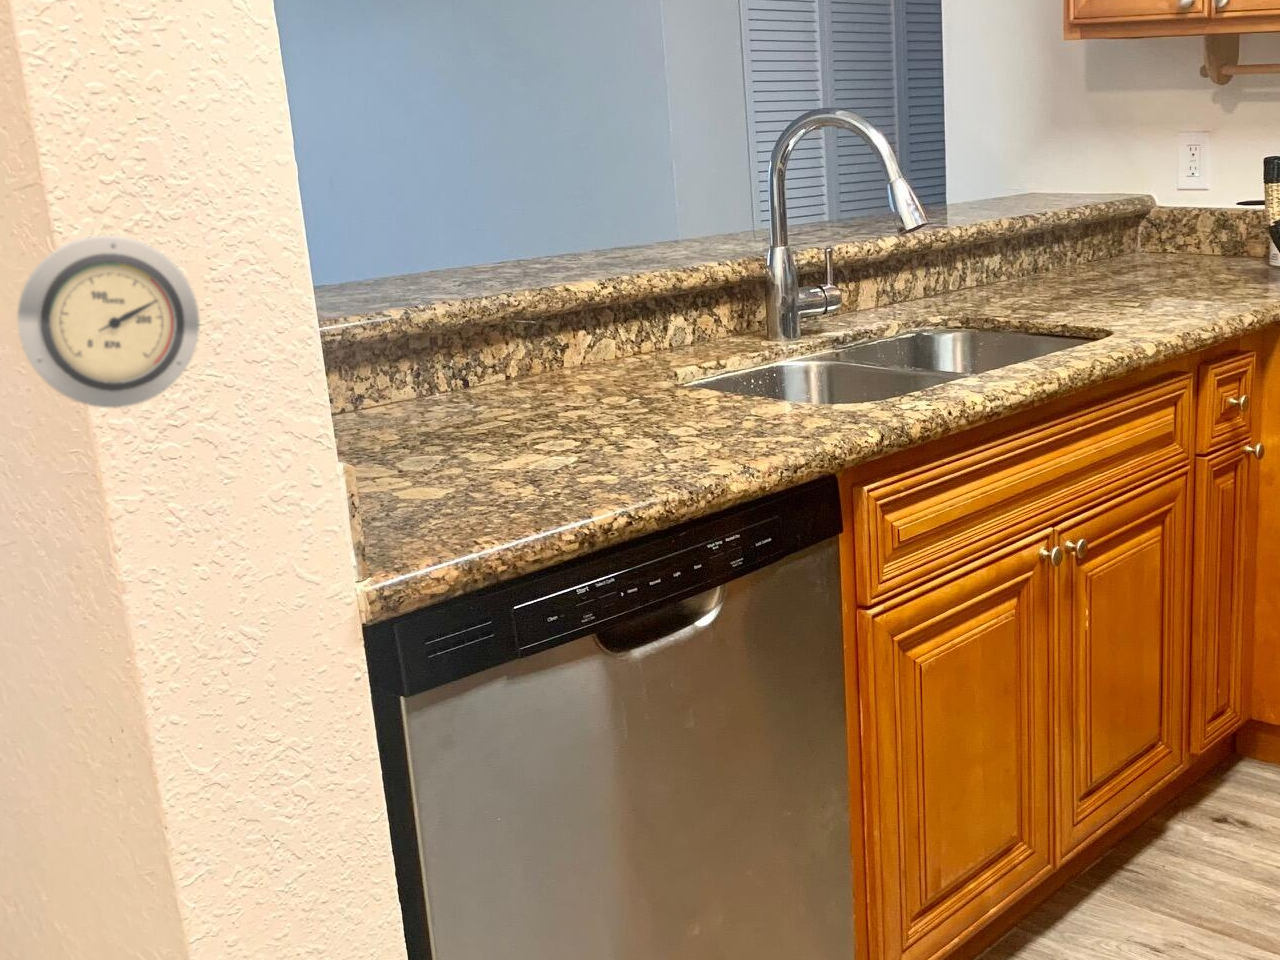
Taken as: 180,kPa
